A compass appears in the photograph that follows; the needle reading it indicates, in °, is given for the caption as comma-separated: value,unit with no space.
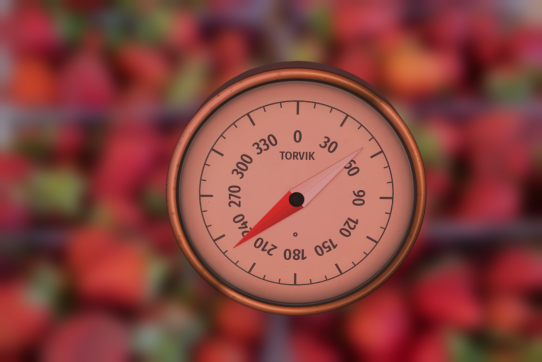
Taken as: 230,°
